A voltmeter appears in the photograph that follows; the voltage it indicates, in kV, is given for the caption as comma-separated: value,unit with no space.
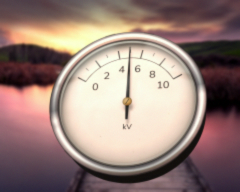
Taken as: 5,kV
